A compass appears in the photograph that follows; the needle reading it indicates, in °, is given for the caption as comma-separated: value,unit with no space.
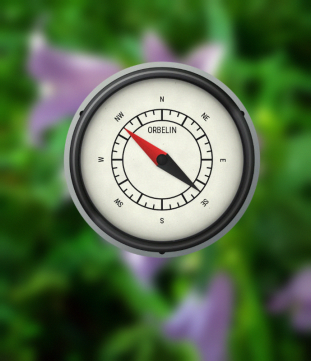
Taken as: 310,°
